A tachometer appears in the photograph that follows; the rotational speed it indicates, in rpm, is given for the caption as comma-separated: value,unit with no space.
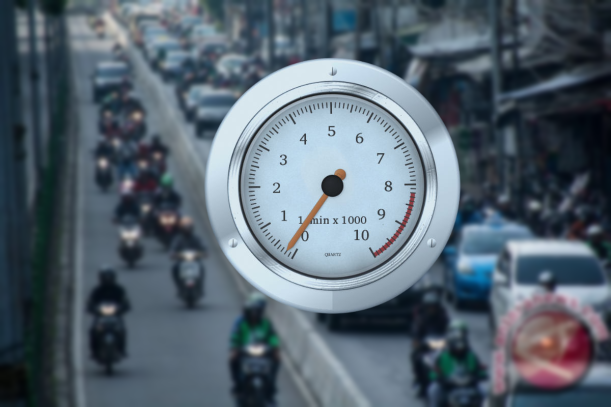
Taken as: 200,rpm
